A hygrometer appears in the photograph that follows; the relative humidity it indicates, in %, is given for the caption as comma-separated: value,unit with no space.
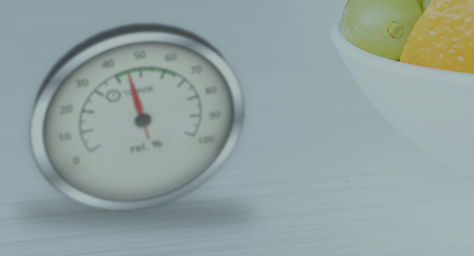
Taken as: 45,%
